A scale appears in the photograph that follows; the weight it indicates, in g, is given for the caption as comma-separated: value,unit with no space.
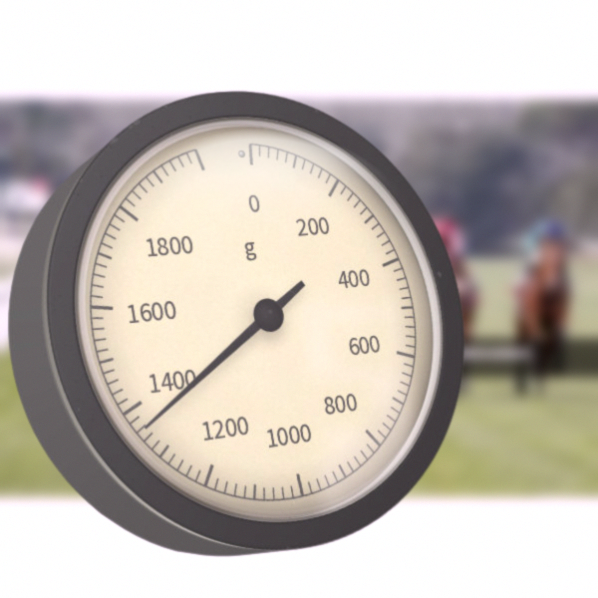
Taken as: 1360,g
